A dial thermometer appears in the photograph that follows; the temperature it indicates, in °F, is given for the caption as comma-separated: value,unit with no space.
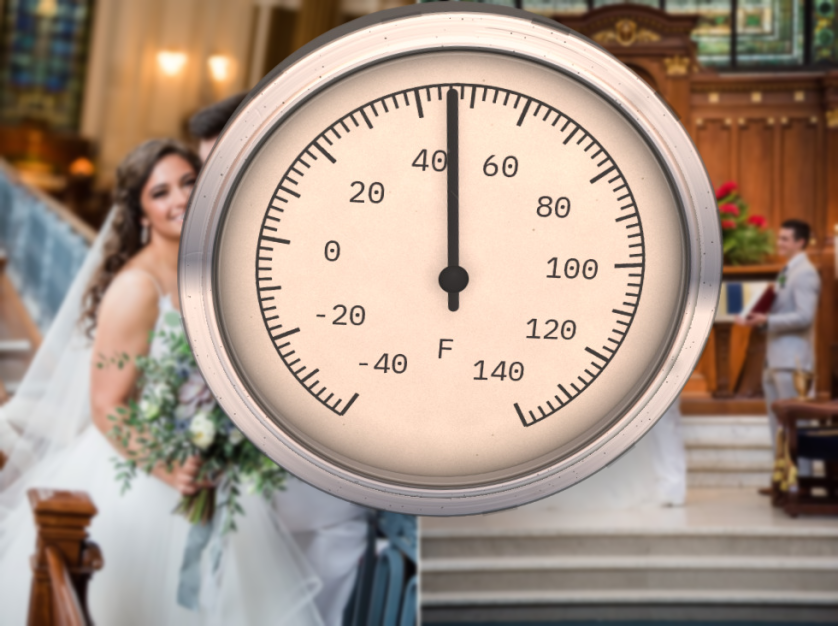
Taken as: 46,°F
